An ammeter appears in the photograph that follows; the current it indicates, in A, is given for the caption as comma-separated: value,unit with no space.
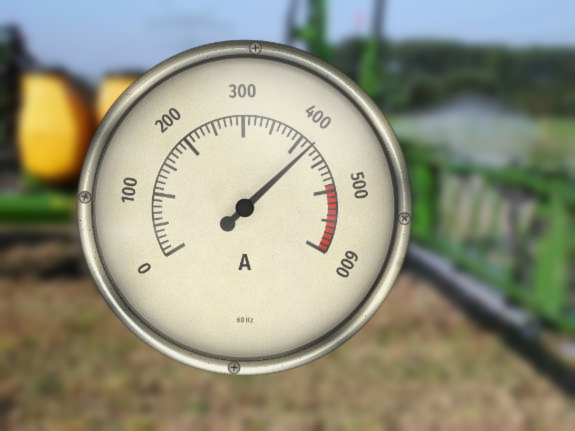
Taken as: 420,A
